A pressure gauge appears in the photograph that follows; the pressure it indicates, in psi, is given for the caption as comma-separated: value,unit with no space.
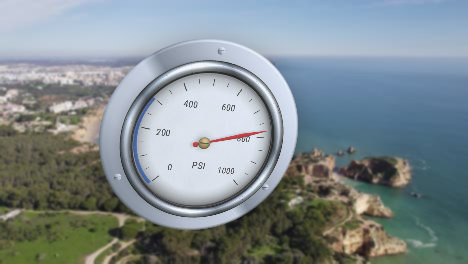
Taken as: 775,psi
